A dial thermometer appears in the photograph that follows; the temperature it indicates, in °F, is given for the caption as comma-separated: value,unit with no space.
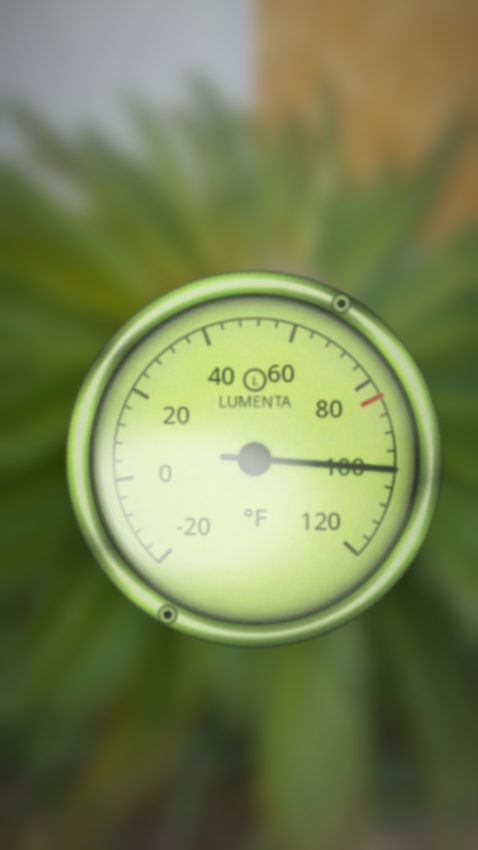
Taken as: 100,°F
